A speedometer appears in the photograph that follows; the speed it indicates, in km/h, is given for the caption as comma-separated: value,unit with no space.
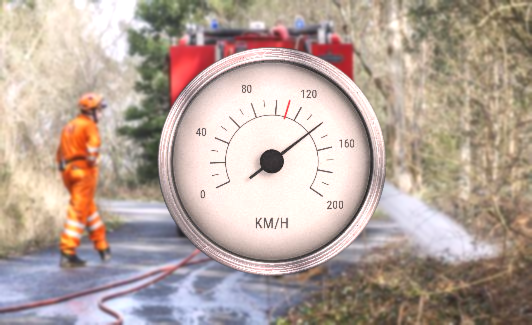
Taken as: 140,km/h
